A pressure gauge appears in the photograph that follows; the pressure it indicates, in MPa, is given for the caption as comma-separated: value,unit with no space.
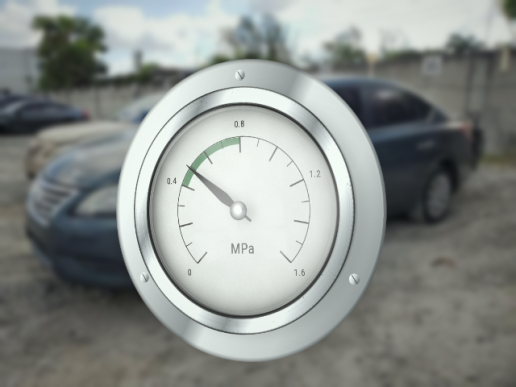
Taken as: 0.5,MPa
